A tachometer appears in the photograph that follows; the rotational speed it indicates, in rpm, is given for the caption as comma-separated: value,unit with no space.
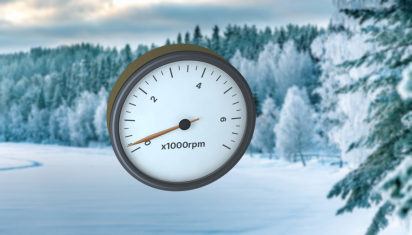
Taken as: 250,rpm
